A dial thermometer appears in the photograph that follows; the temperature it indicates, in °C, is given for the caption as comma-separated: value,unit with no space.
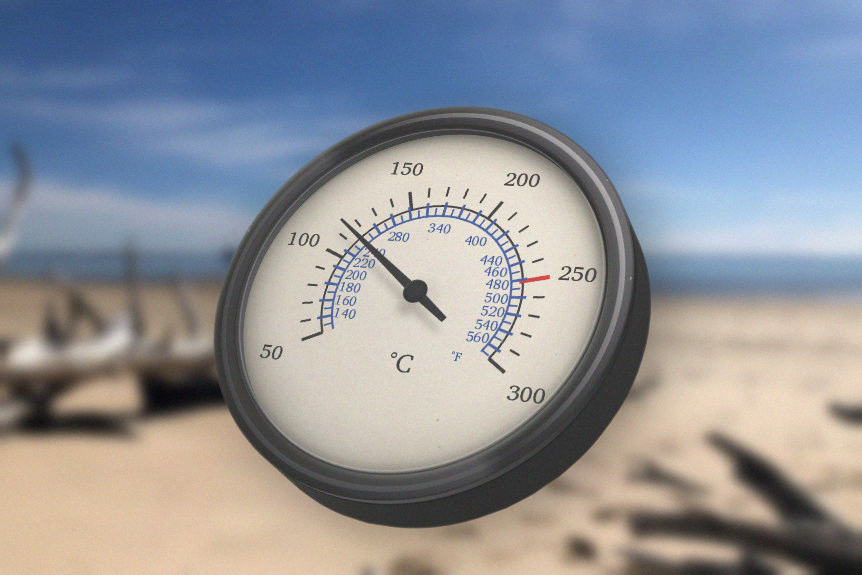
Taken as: 115,°C
